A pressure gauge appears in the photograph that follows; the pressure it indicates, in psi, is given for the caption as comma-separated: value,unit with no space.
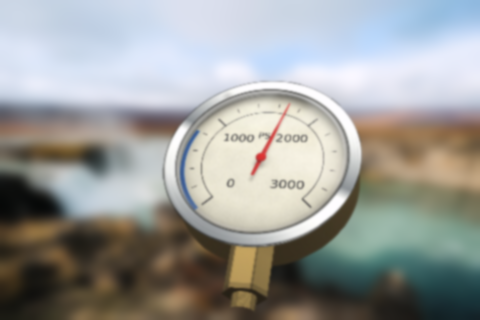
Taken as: 1700,psi
